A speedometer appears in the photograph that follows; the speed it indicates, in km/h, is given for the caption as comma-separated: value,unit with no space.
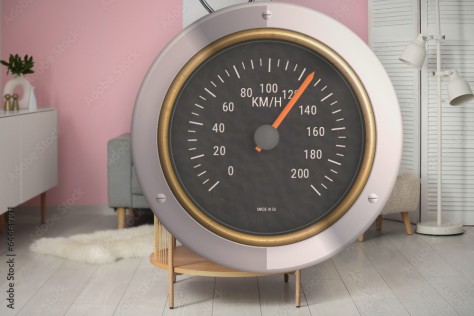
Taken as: 125,km/h
